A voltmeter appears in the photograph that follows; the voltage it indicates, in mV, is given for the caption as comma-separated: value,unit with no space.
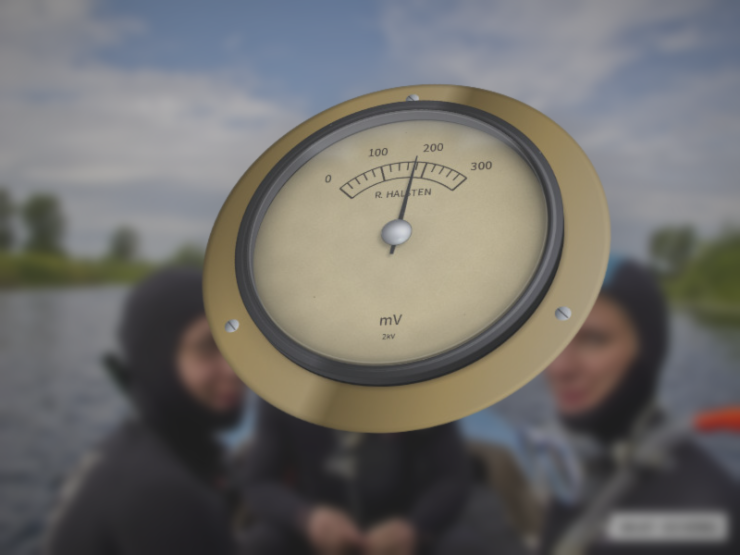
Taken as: 180,mV
